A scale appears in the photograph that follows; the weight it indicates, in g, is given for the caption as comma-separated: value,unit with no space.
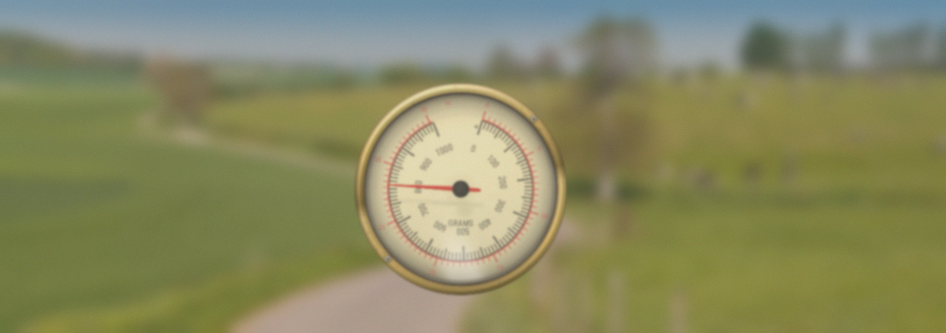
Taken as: 800,g
